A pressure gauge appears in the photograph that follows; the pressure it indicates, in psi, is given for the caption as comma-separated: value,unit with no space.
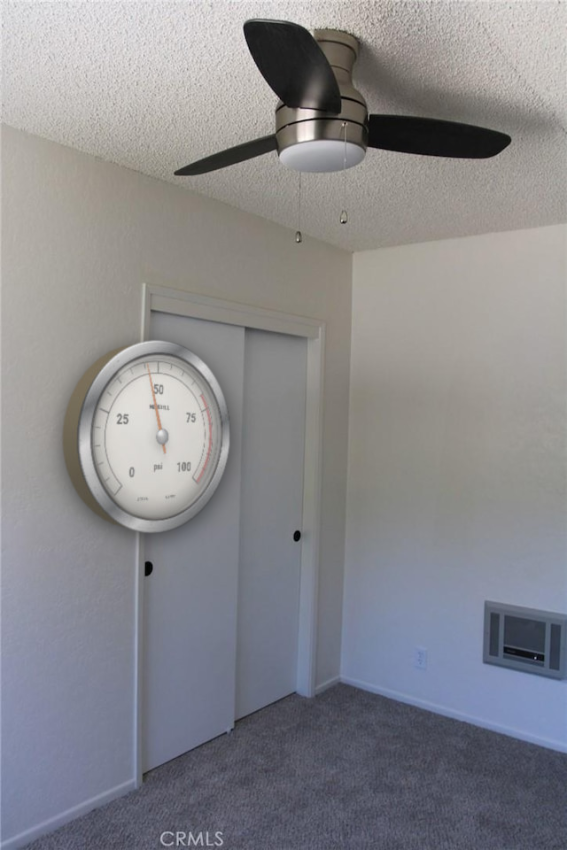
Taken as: 45,psi
